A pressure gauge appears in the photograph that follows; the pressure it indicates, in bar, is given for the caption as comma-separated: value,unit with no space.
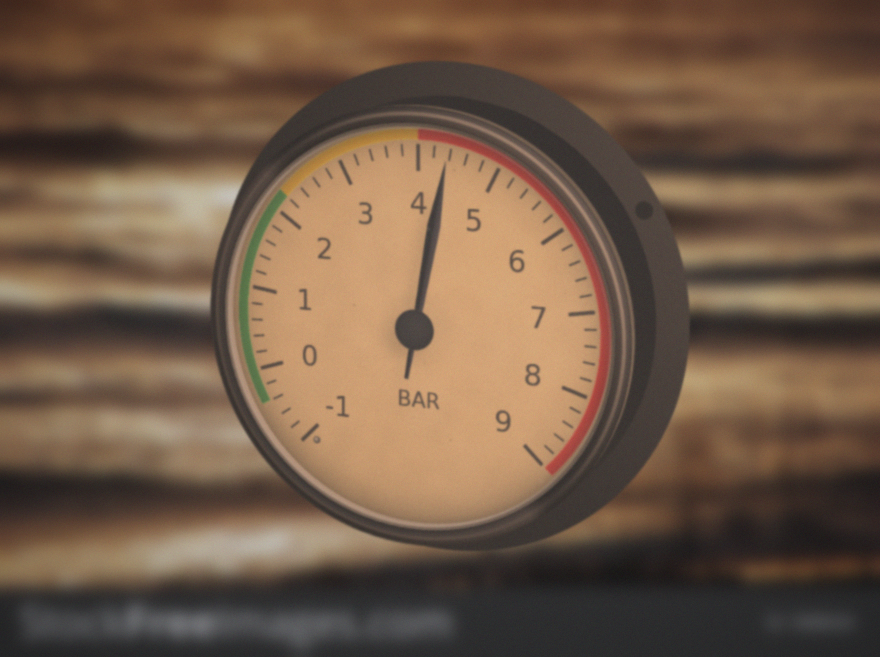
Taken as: 4.4,bar
